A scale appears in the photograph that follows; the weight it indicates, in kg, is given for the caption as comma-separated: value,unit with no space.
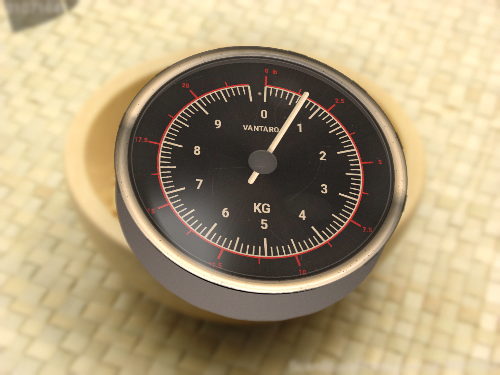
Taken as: 0.7,kg
